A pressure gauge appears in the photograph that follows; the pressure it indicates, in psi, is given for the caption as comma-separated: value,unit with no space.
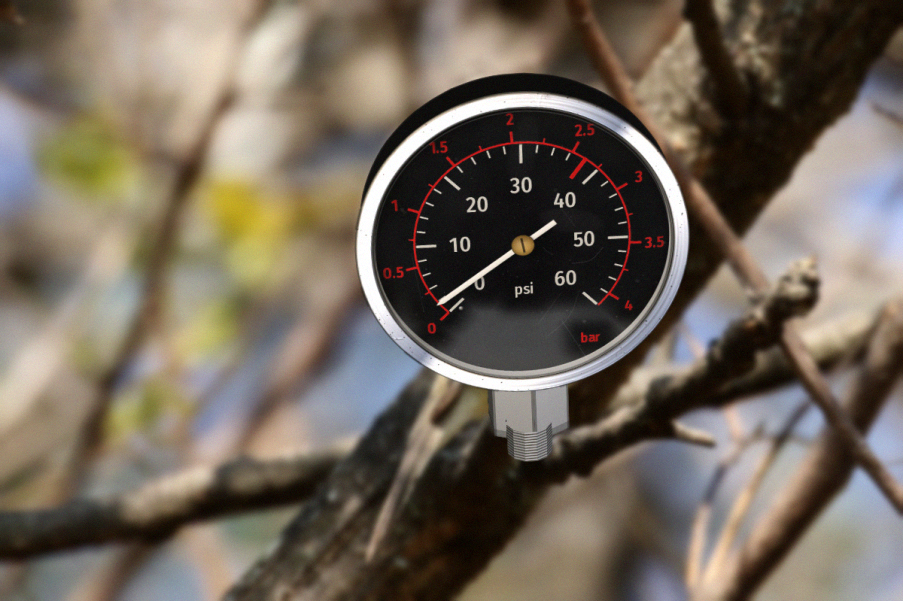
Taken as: 2,psi
